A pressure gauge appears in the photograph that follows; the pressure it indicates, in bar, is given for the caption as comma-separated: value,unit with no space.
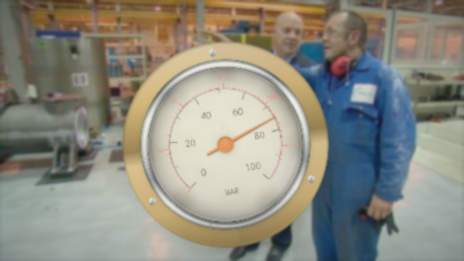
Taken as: 75,bar
